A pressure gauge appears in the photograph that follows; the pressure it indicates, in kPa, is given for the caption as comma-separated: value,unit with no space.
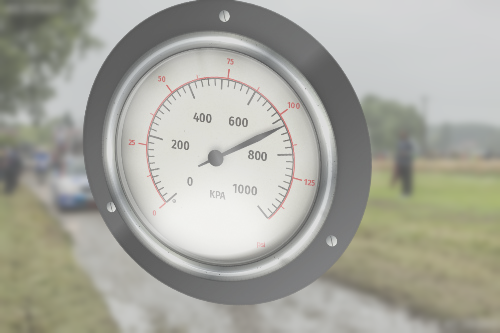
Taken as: 720,kPa
